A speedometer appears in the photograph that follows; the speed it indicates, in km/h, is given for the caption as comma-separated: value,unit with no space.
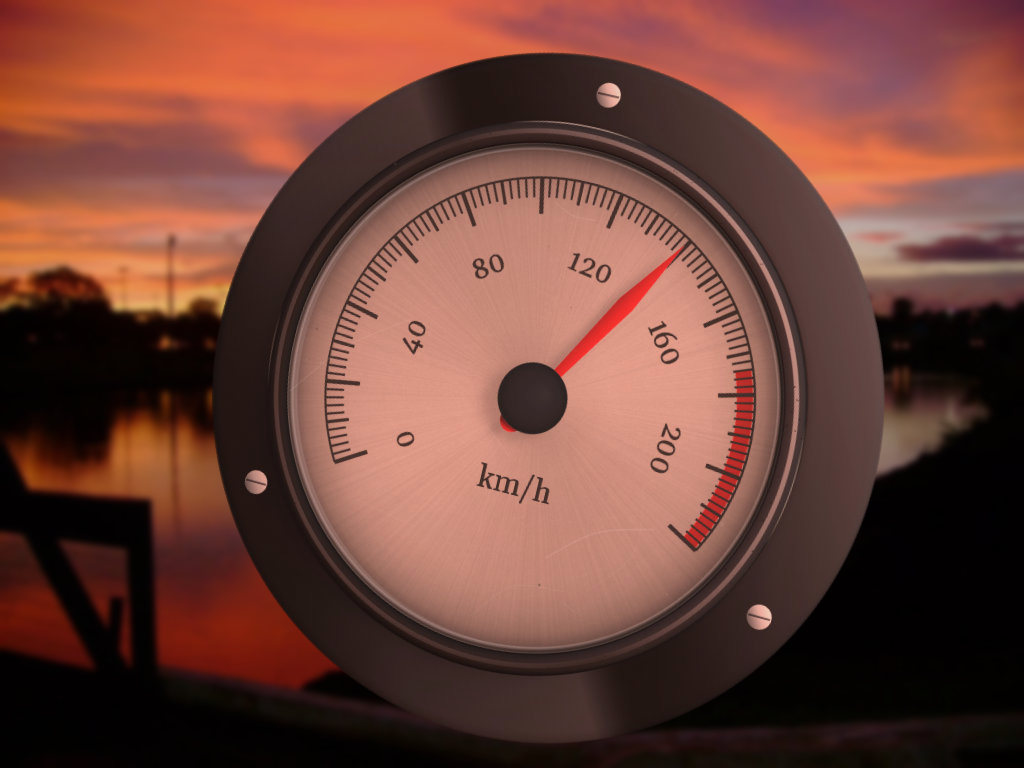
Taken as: 140,km/h
